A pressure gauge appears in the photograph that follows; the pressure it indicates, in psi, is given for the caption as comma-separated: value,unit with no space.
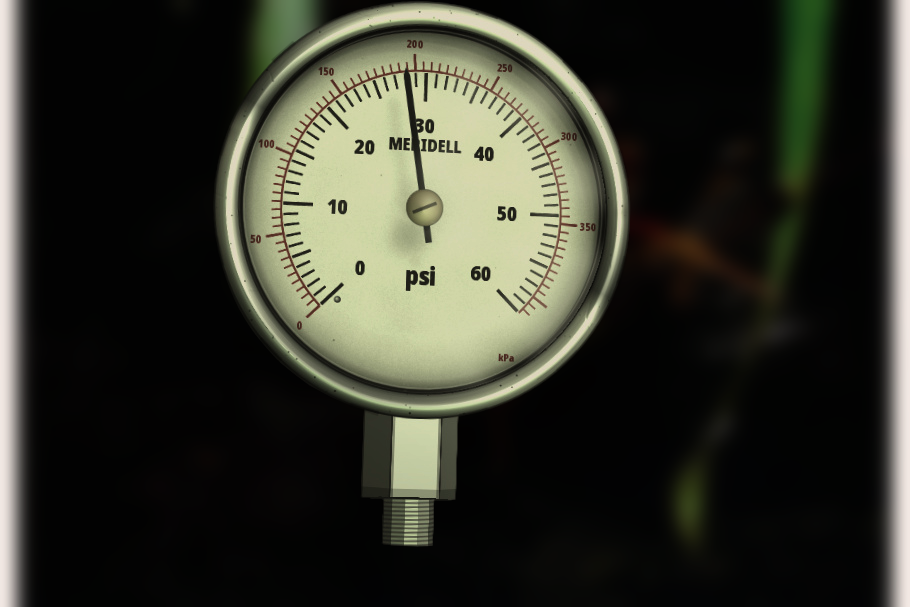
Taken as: 28,psi
